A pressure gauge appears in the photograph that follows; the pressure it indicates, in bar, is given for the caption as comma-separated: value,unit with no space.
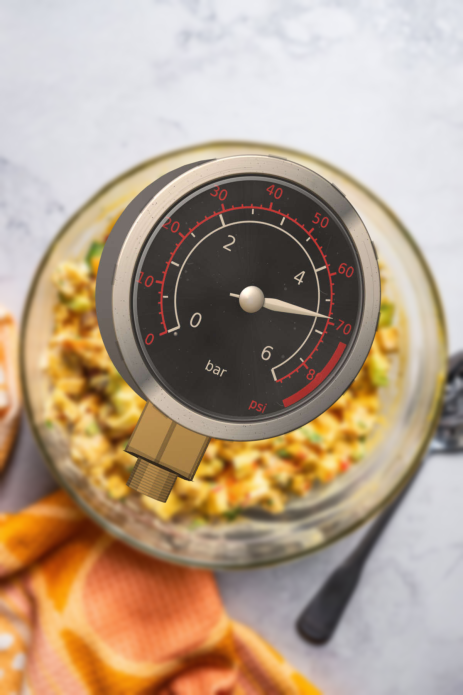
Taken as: 4.75,bar
